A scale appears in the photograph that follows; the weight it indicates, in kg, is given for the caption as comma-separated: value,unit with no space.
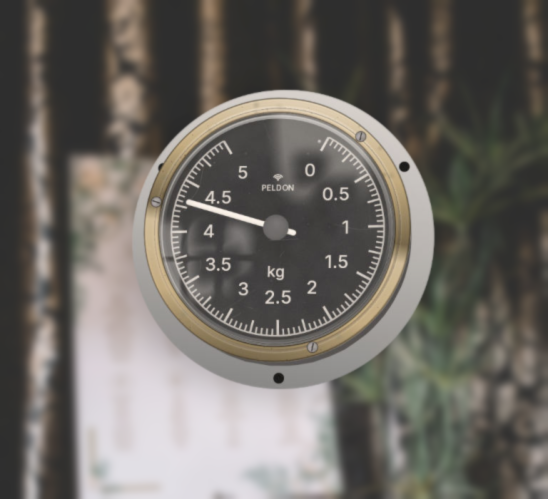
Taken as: 4.3,kg
